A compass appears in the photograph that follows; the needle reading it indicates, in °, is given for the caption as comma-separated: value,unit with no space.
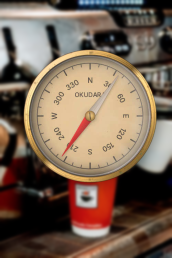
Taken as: 215,°
